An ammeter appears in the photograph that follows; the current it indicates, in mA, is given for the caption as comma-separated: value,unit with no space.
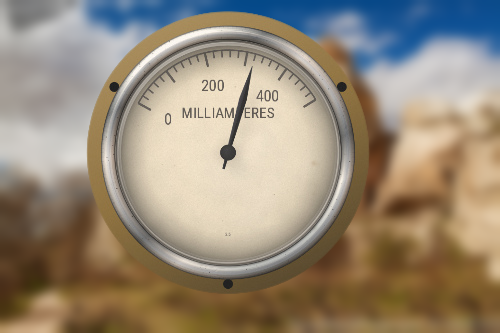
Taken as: 320,mA
